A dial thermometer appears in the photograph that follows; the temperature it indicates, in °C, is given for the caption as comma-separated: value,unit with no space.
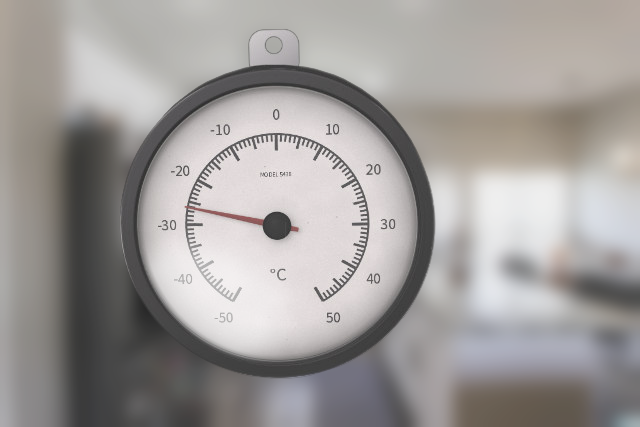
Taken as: -26,°C
